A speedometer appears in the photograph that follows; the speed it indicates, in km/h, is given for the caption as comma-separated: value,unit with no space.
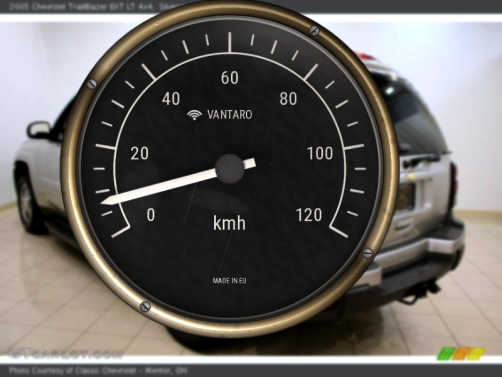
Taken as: 7.5,km/h
